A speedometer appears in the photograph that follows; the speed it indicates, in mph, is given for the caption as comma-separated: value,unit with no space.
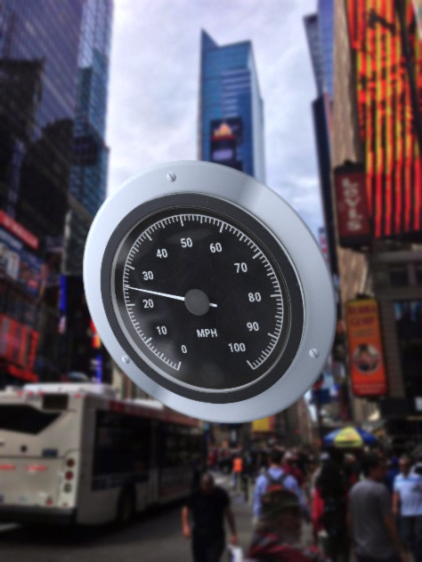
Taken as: 25,mph
